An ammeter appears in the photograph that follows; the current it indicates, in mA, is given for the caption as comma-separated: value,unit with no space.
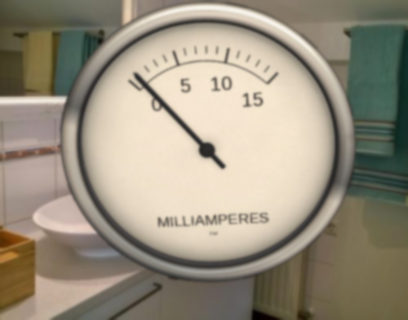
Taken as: 1,mA
